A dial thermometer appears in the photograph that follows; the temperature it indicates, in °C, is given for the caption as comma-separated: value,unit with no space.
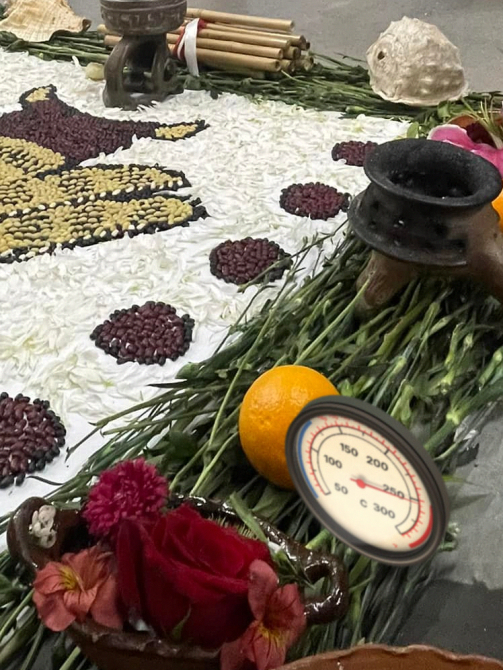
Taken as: 250,°C
